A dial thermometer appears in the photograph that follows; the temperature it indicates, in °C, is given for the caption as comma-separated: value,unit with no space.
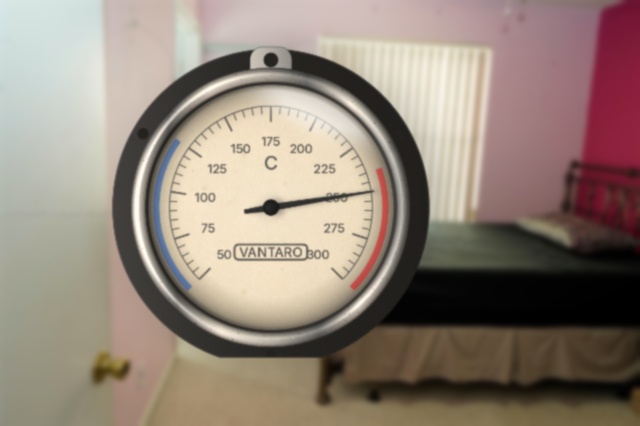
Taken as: 250,°C
